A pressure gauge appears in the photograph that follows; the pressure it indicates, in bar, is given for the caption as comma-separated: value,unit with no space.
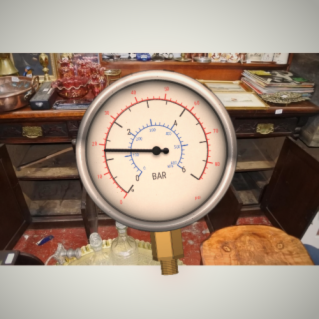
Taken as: 1.25,bar
